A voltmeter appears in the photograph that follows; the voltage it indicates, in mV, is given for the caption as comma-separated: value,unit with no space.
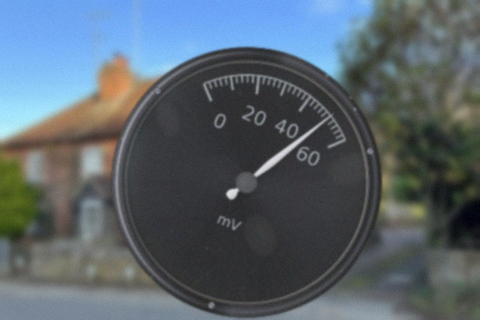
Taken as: 50,mV
